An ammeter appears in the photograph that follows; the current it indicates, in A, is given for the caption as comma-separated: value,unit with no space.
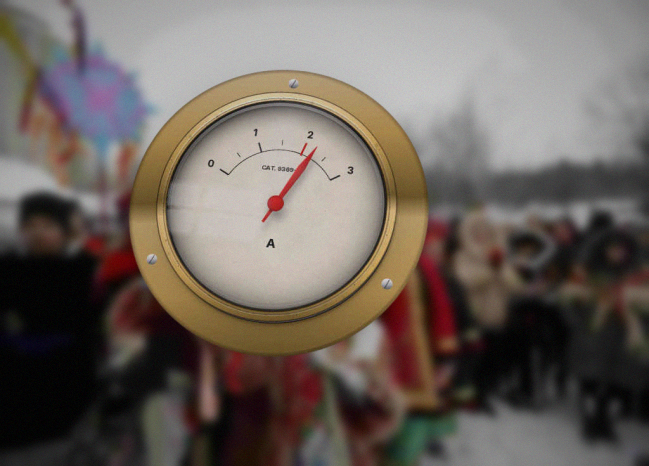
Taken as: 2.25,A
